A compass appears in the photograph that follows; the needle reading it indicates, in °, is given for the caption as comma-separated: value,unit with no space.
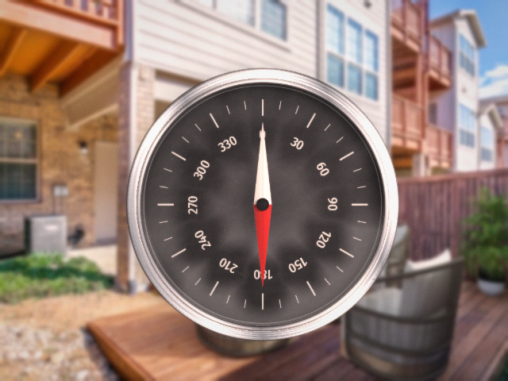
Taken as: 180,°
